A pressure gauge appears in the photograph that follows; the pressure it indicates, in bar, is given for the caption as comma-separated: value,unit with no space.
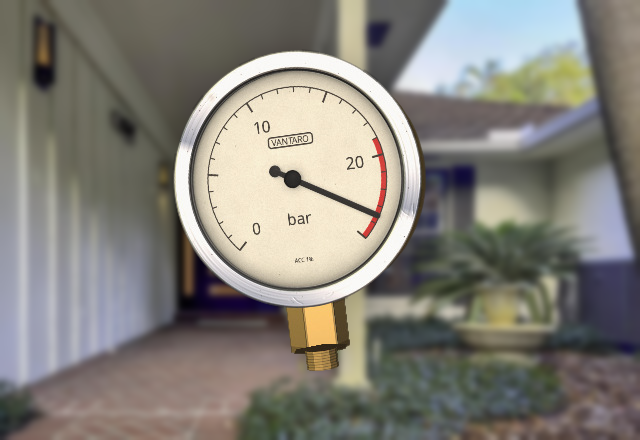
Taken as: 23.5,bar
